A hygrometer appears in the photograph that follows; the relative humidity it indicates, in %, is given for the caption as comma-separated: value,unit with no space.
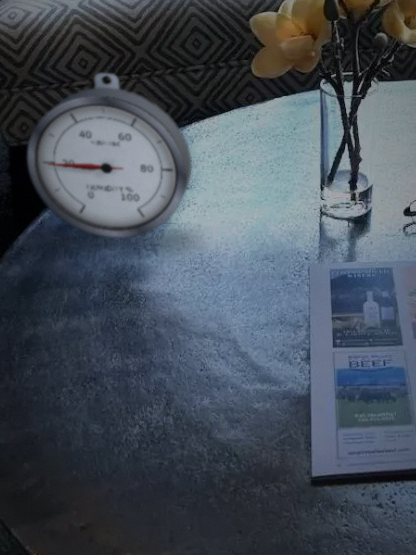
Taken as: 20,%
